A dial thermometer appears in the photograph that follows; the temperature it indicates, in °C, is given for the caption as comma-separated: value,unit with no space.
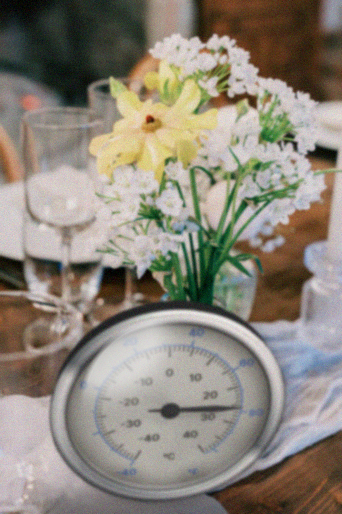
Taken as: 25,°C
